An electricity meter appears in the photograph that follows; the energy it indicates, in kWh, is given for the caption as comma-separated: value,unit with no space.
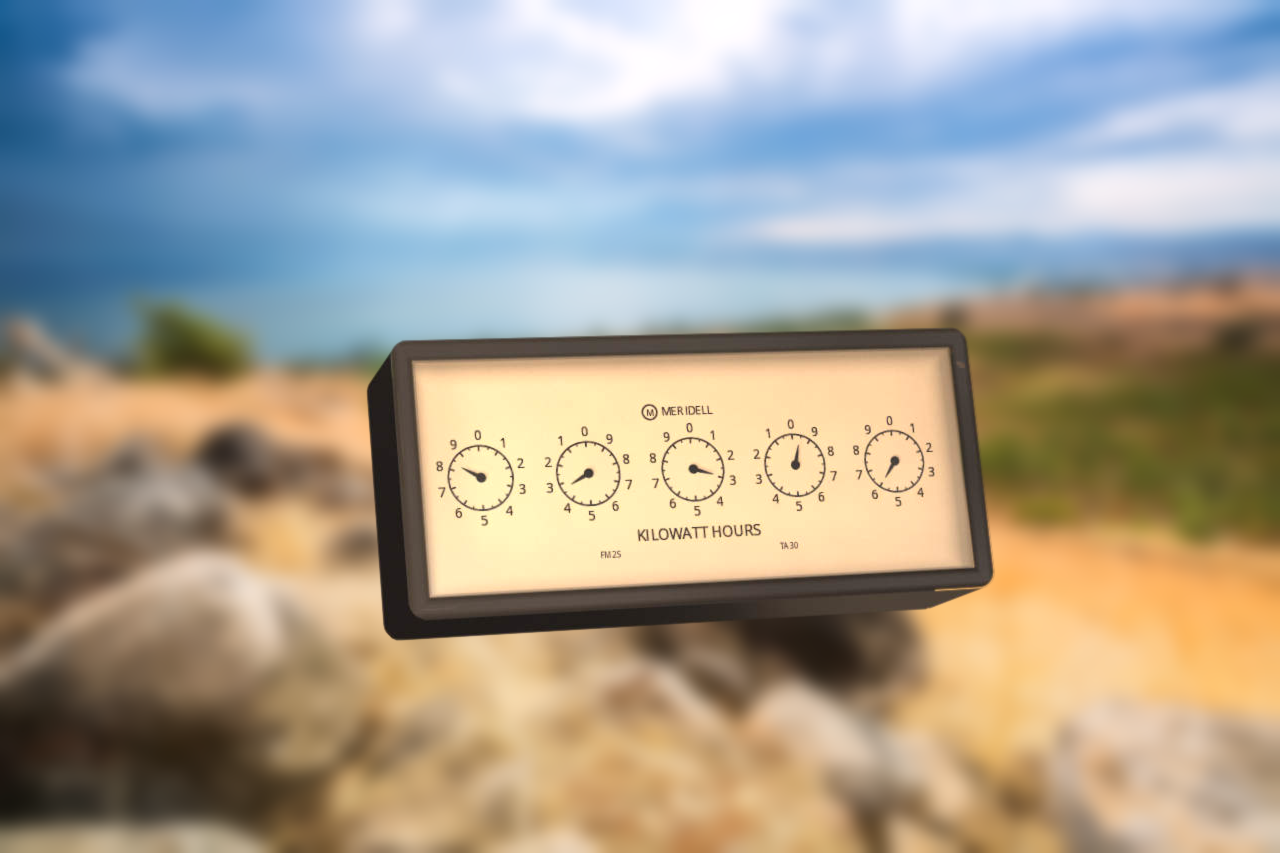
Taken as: 83296,kWh
